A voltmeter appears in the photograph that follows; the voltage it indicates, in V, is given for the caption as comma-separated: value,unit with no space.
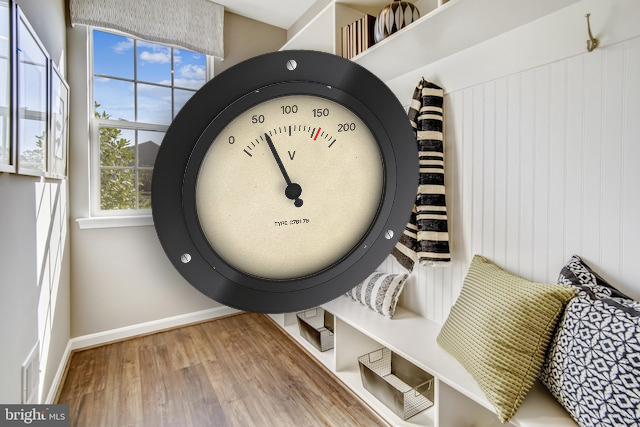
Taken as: 50,V
